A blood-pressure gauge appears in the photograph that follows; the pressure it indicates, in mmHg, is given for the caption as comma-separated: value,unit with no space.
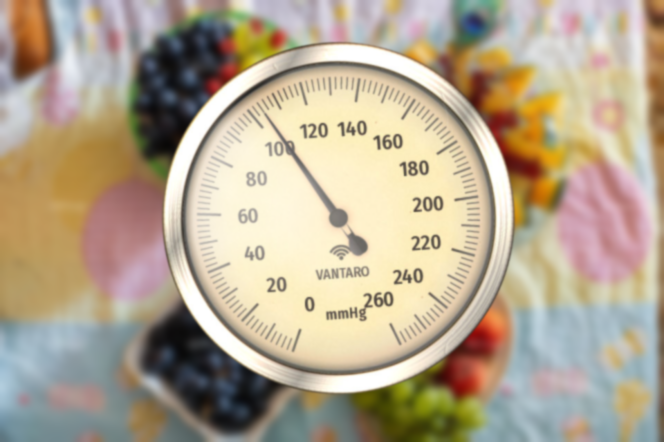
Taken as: 104,mmHg
